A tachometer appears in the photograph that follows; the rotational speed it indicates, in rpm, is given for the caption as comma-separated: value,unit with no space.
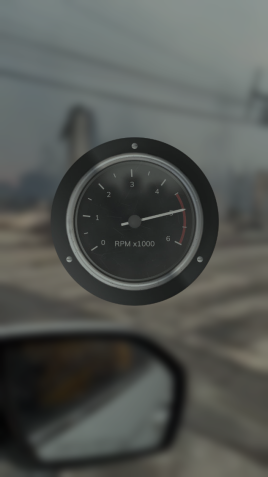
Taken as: 5000,rpm
